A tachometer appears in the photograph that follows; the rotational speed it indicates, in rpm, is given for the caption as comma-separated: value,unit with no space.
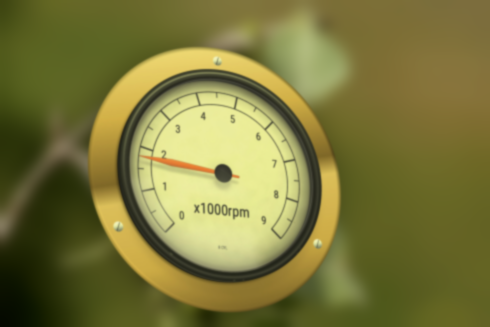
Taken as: 1750,rpm
